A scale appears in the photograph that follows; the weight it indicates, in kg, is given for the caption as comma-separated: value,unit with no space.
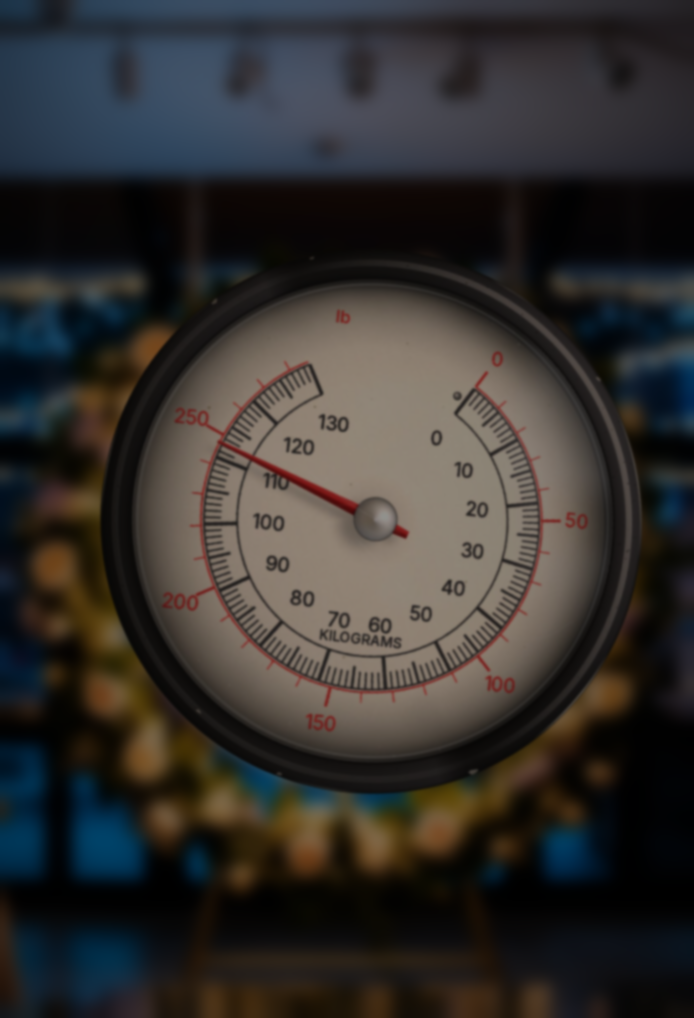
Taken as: 112,kg
